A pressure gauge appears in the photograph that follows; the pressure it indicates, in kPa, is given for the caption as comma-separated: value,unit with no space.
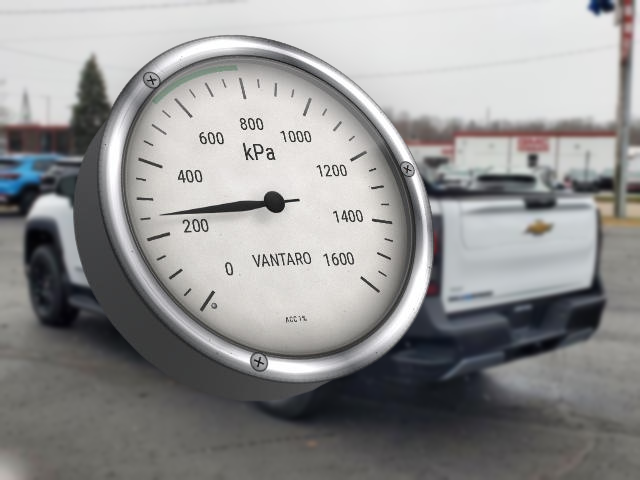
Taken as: 250,kPa
